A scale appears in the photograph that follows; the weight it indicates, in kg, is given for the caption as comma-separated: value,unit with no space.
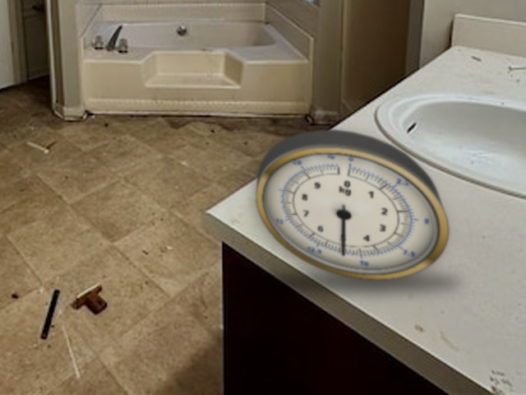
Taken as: 5,kg
